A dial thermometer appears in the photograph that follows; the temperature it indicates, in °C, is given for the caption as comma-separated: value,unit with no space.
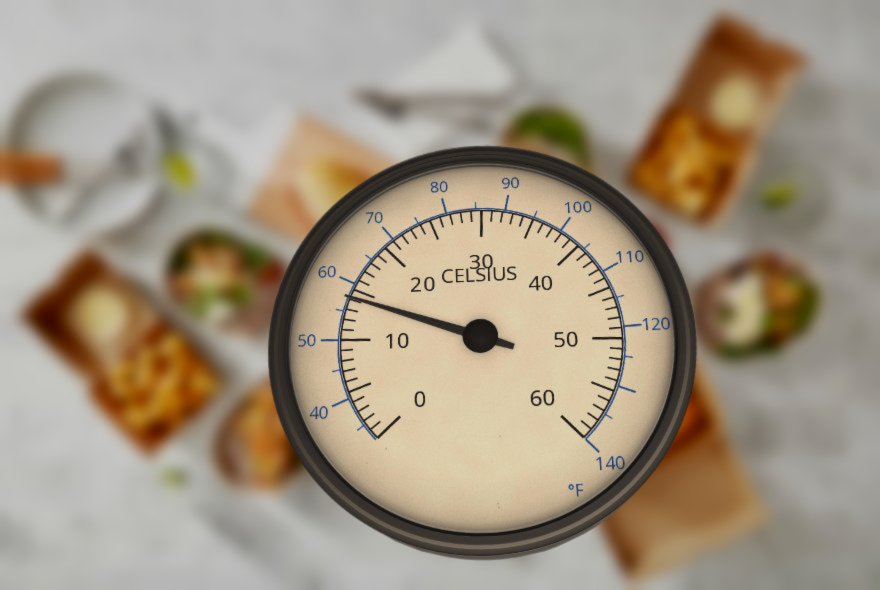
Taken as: 14,°C
